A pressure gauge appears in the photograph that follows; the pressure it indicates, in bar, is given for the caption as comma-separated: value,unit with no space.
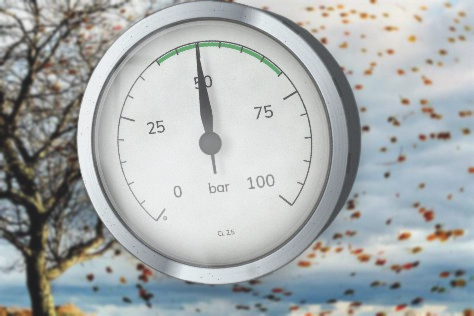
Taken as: 50,bar
